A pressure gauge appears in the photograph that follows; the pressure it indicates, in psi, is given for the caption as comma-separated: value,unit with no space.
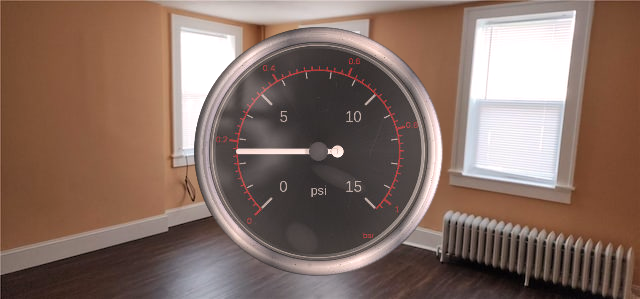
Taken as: 2.5,psi
